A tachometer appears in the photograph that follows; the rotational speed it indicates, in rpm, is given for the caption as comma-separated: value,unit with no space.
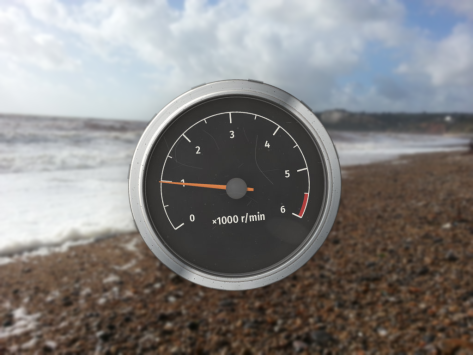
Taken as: 1000,rpm
